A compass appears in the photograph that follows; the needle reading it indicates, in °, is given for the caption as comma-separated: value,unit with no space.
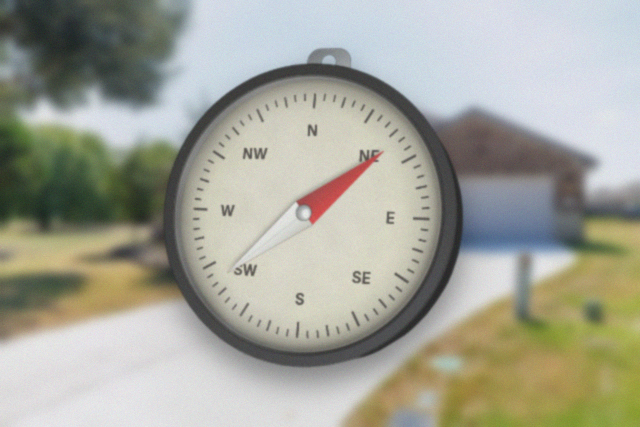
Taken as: 50,°
